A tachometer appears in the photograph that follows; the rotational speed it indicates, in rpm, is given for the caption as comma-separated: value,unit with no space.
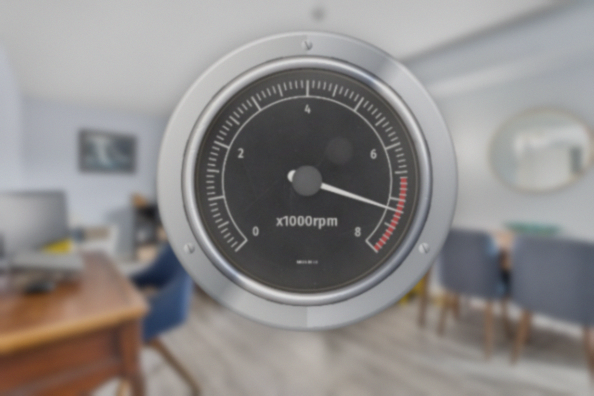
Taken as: 7200,rpm
